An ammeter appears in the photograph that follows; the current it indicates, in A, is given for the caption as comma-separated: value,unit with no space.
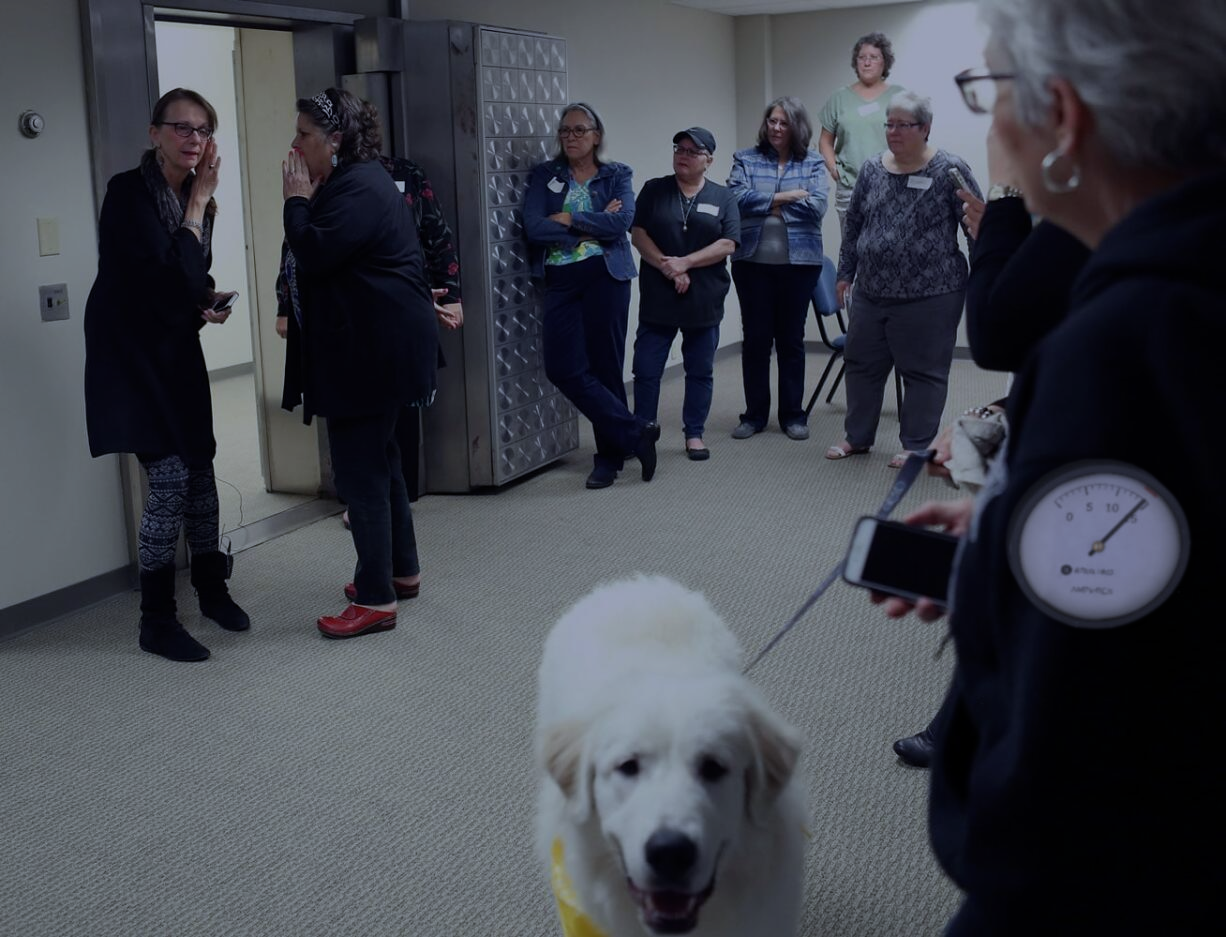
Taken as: 14,A
